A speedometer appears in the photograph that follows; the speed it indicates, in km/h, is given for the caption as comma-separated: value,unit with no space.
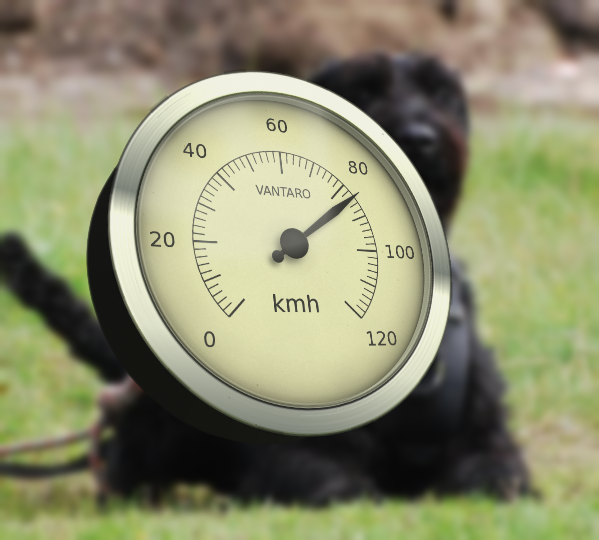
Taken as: 84,km/h
